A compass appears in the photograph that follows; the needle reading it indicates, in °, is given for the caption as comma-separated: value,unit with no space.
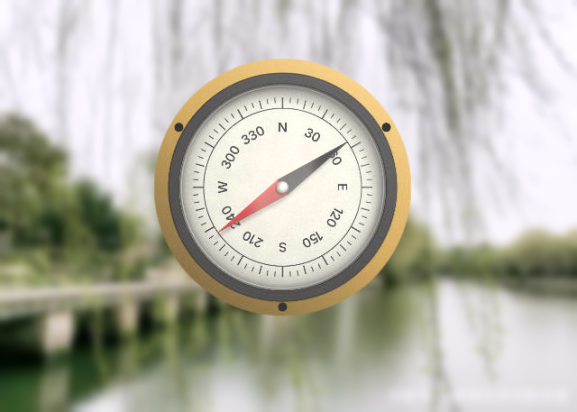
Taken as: 235,°
